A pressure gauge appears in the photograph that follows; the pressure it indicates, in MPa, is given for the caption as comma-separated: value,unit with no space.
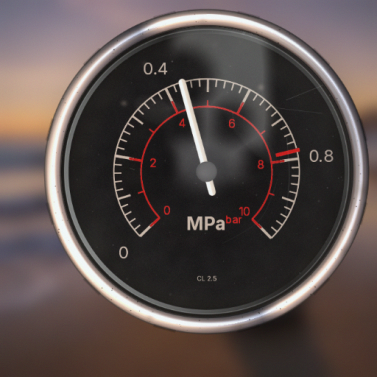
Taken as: 0.44,MPa
